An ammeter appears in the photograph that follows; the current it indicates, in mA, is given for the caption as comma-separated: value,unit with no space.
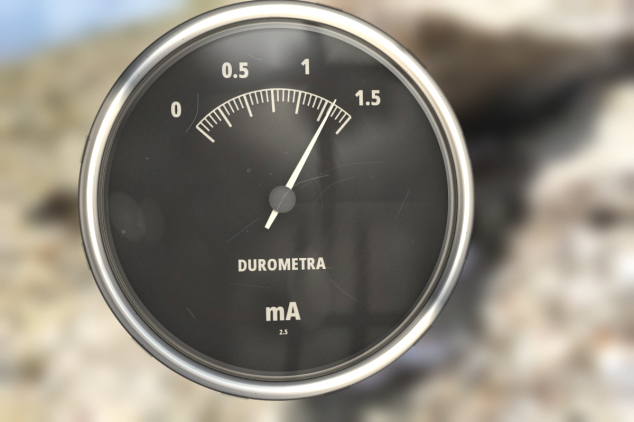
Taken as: 1.3,mA
